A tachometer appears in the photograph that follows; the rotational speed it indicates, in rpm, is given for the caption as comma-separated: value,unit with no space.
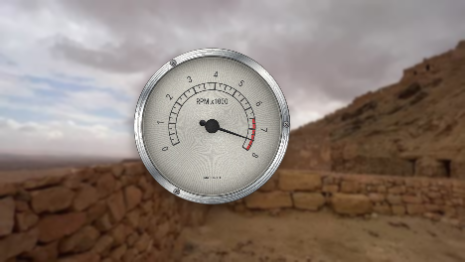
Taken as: 7500,rpm
